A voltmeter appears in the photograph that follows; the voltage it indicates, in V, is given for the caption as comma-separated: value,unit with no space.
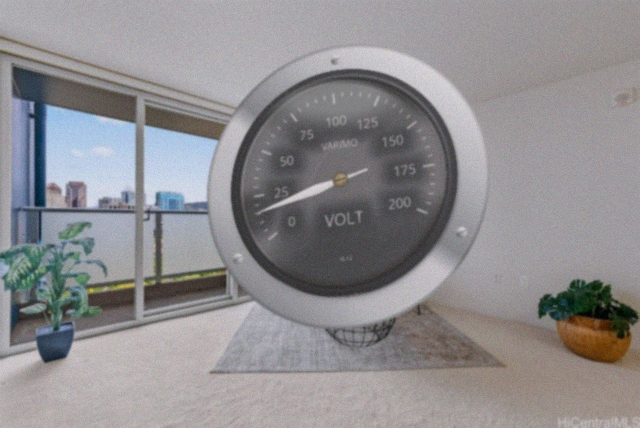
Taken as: 15,V
